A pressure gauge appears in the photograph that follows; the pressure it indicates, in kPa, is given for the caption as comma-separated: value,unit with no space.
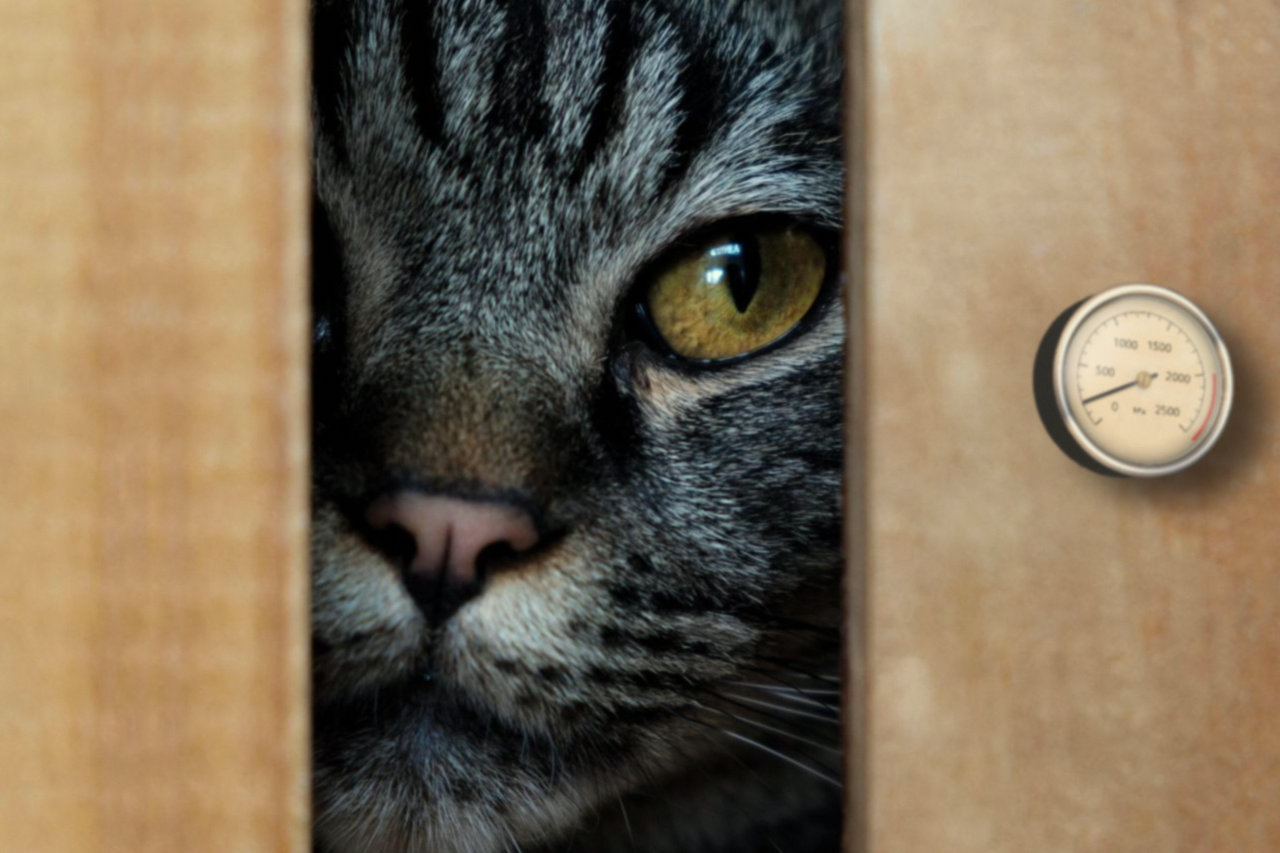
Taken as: 200,kPa
